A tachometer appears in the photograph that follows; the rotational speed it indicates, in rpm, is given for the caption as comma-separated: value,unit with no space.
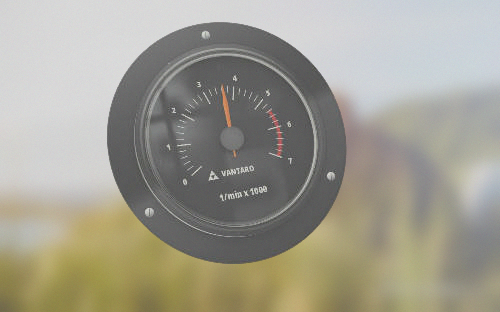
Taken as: 3600,rpm
